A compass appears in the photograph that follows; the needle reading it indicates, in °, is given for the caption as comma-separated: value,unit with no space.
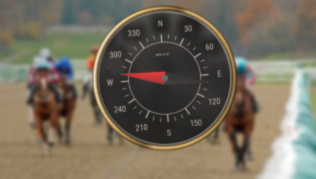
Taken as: 280,°
